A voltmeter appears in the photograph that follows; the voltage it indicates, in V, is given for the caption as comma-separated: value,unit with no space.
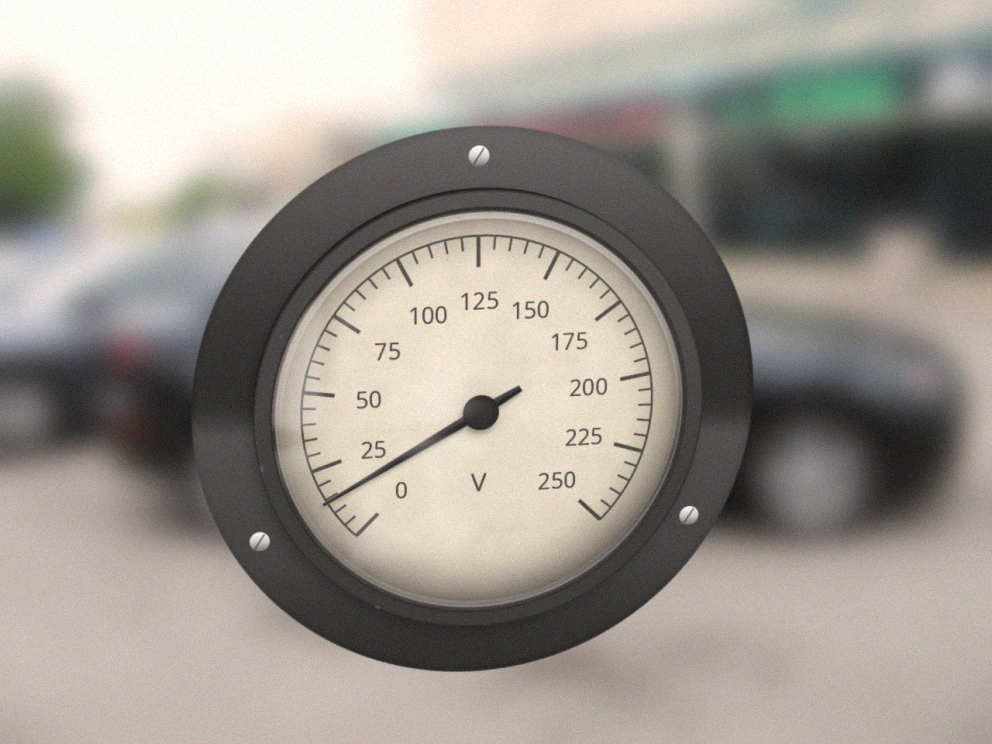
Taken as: 15,V
